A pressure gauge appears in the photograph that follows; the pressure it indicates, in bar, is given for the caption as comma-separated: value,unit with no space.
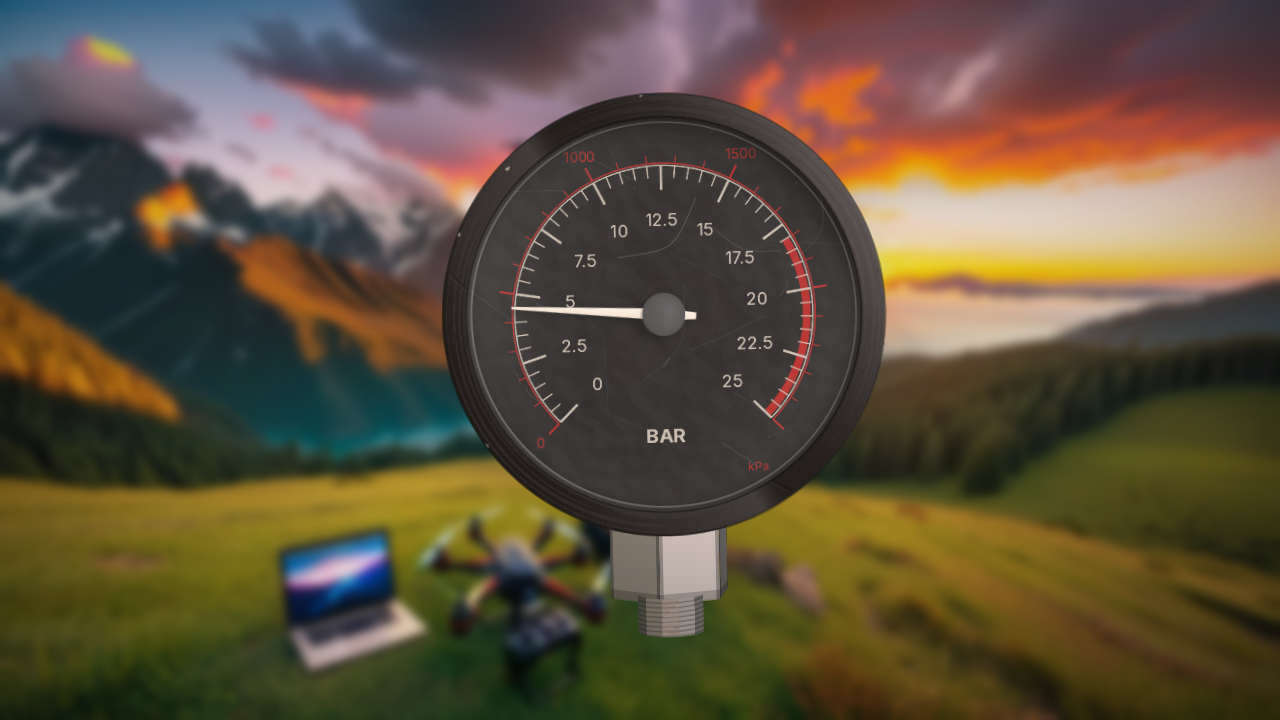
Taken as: 4.5,bar
